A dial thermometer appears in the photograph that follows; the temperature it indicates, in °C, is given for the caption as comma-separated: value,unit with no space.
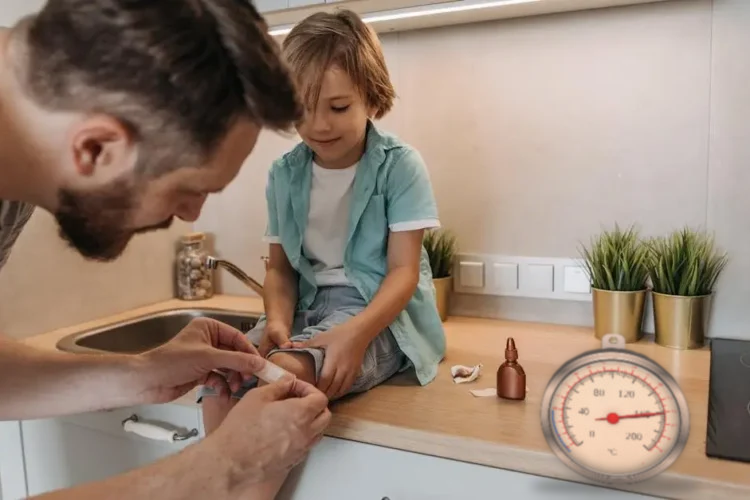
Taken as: 160,°C
